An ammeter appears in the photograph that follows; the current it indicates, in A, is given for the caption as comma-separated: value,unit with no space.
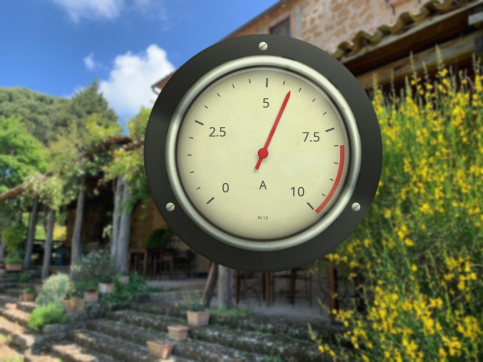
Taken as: 5.75,A
